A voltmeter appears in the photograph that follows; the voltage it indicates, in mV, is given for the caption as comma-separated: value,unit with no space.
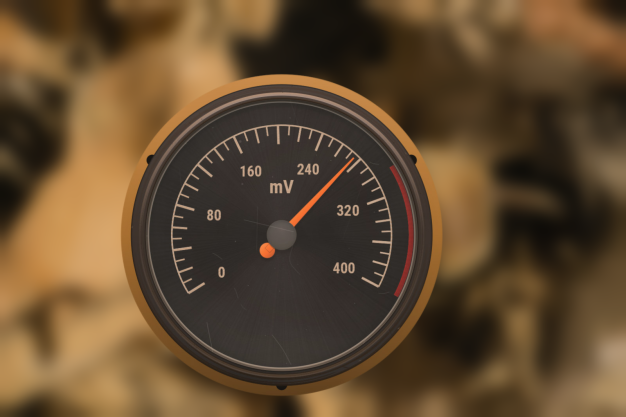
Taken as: 275,mV
